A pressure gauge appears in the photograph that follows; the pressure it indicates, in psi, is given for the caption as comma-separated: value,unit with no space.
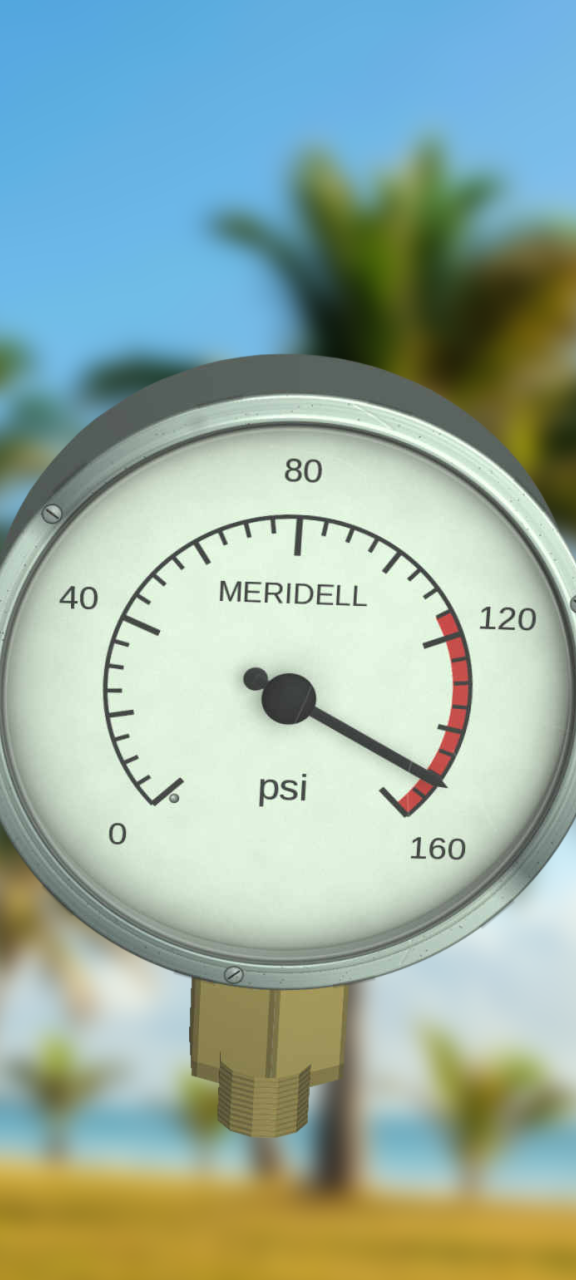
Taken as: 150,psi
